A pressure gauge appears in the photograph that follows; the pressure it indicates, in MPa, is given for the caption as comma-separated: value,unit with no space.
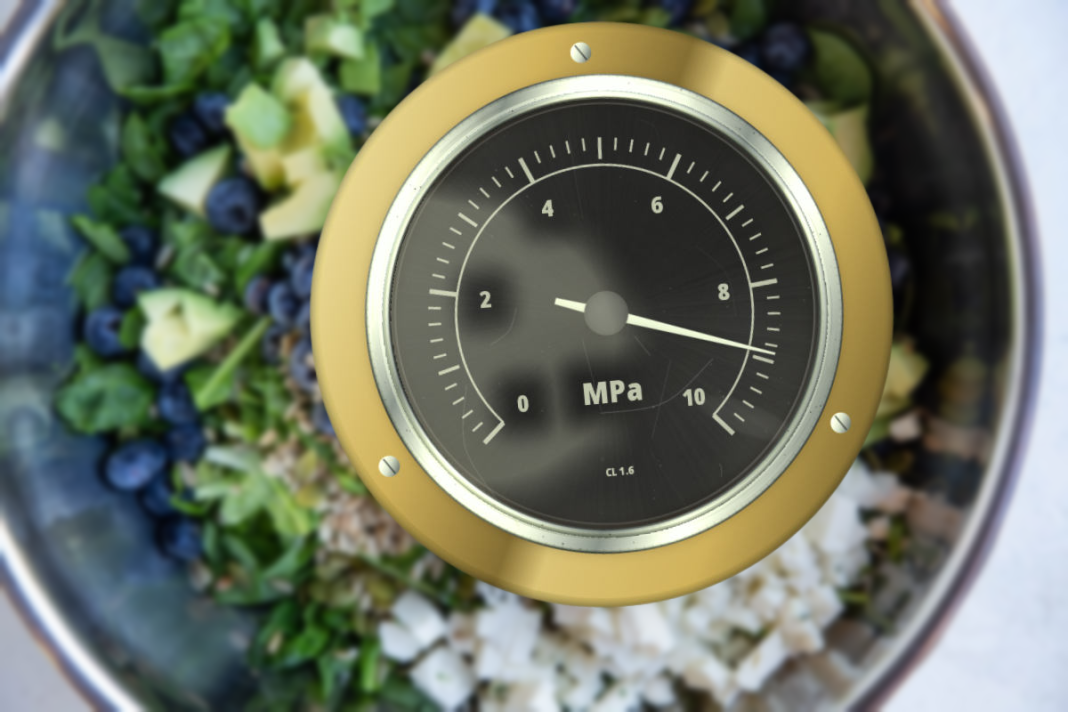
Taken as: 8.9,MPa
